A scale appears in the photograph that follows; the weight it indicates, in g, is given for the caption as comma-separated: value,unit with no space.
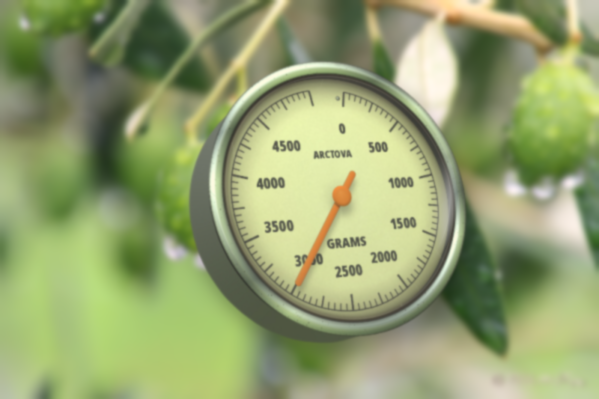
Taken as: 3000,g
